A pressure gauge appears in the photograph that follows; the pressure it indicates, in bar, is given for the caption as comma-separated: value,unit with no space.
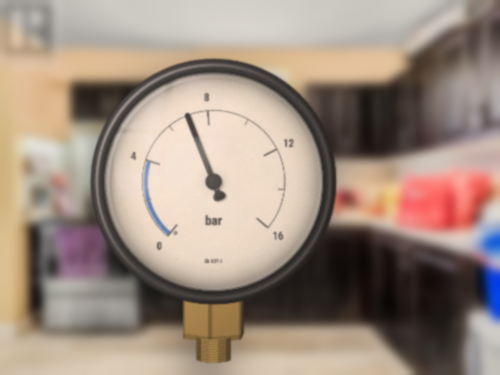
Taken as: 7,bar
